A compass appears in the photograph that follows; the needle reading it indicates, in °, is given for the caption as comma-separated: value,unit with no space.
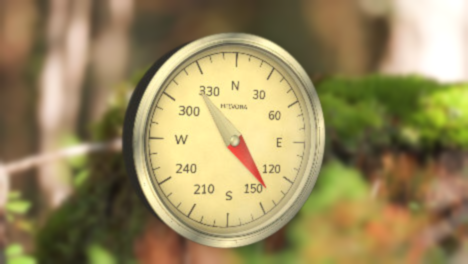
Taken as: 140,°
